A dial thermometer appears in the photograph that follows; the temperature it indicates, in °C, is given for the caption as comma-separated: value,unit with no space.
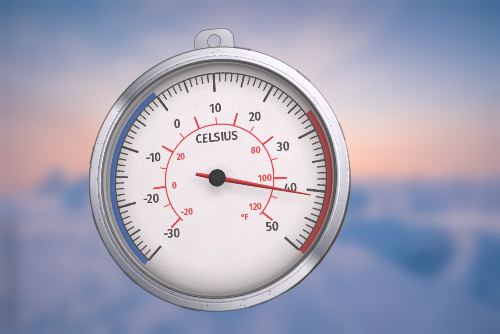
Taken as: 41,°C
